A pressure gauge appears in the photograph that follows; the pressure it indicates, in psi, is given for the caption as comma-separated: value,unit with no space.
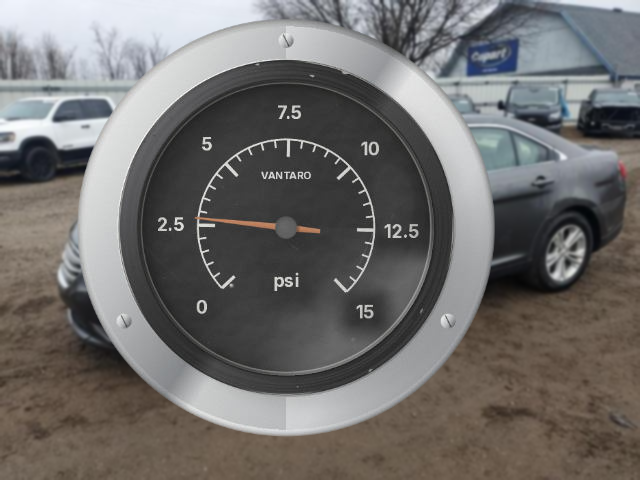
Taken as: 2.75,psi
